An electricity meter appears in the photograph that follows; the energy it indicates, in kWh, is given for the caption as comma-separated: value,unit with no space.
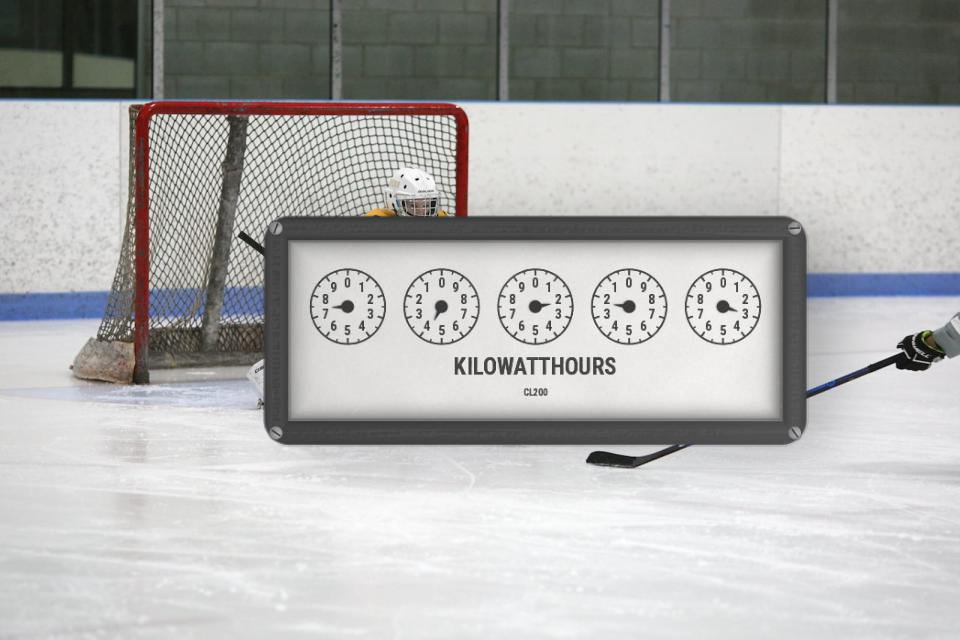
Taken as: 74223,kWh
